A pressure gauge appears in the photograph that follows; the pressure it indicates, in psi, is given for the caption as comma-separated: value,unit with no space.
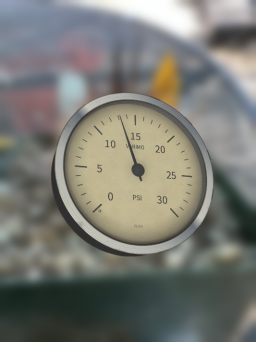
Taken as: 13,psi
